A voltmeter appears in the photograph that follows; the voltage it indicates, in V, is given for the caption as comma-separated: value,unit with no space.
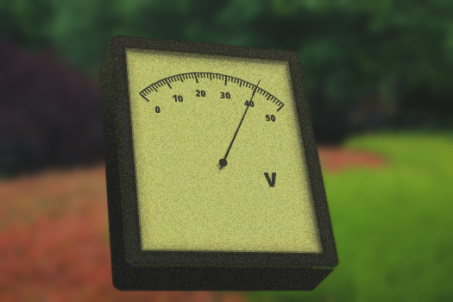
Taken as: 40,V
